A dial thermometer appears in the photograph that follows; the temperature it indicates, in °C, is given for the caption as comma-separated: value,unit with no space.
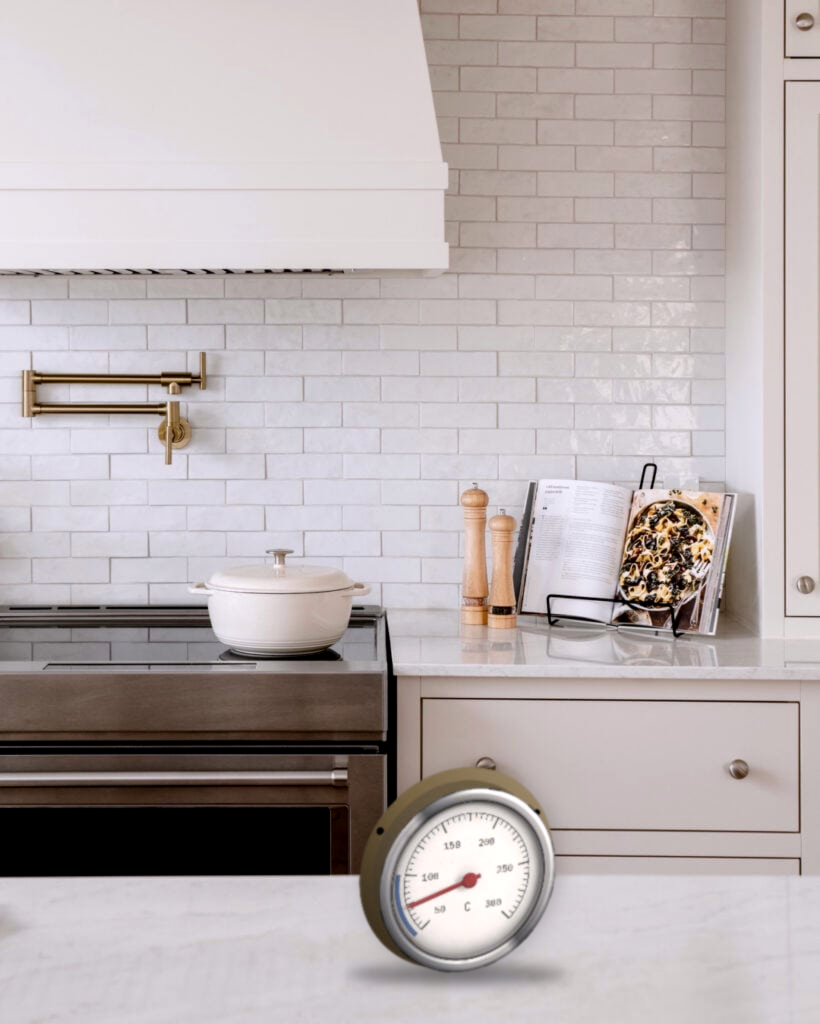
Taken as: 75,°C
